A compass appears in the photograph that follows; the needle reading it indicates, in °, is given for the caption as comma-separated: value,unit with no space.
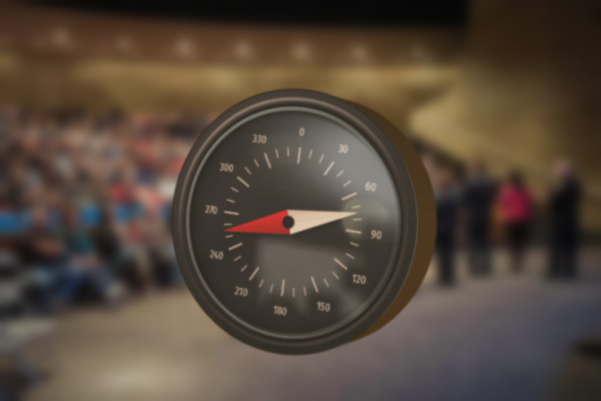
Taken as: 255,°
